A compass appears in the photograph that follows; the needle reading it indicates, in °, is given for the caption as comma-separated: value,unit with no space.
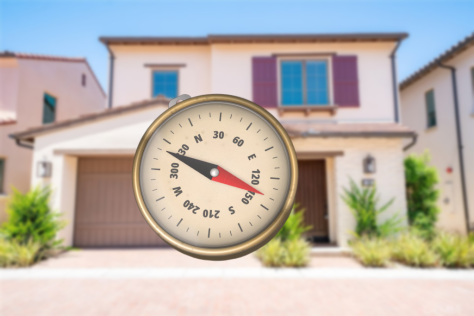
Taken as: 140,°
